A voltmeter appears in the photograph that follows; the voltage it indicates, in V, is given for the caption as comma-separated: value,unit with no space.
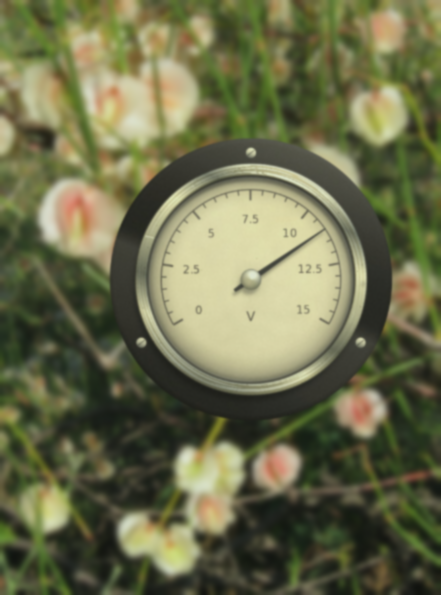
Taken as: 11,V
